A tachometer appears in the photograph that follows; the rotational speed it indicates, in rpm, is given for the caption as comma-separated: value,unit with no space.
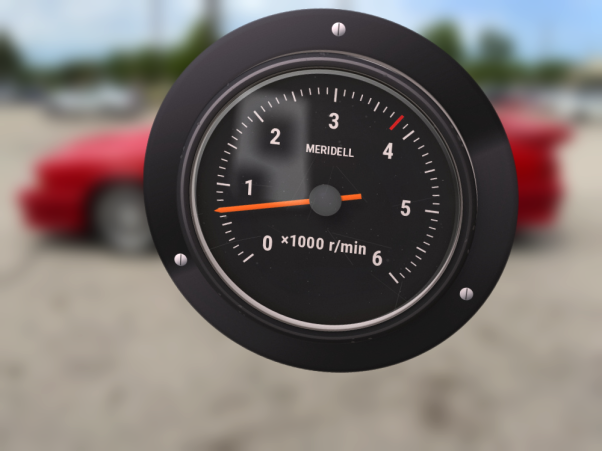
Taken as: 700,rpm
